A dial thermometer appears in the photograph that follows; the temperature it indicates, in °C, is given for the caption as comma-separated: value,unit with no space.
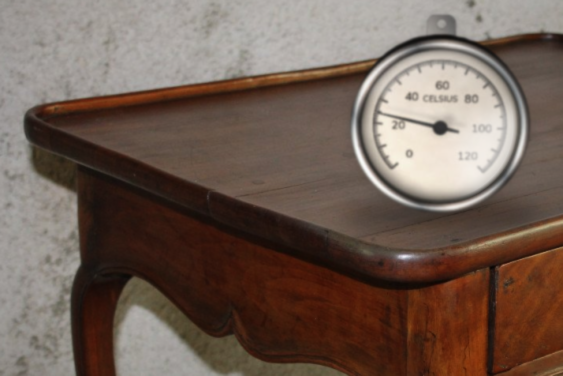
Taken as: 25,°C
